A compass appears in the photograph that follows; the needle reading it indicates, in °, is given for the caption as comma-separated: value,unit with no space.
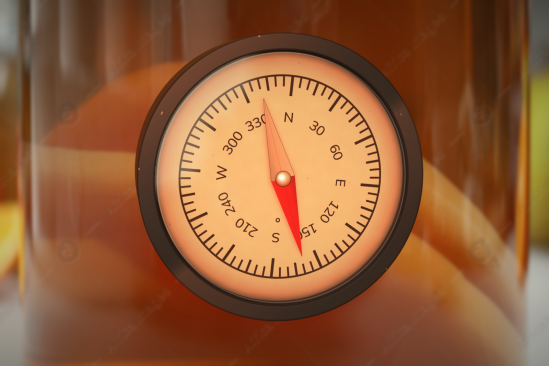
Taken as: 160,°
